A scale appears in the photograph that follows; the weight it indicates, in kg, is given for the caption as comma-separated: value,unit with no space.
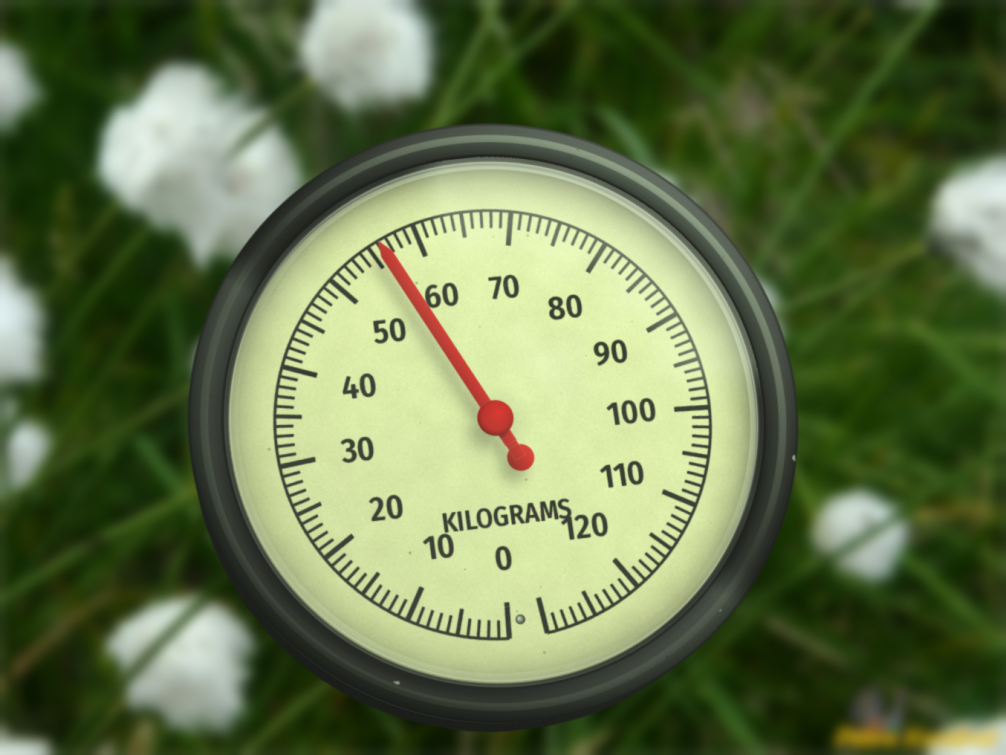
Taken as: 56,kg
